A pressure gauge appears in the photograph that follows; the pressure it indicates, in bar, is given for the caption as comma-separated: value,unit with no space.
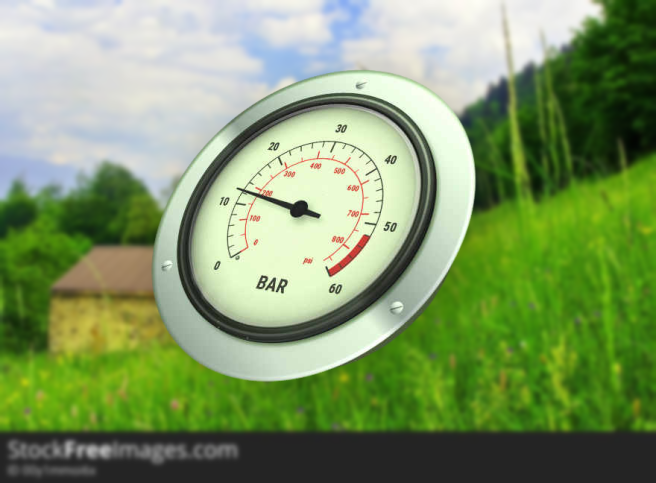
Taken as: 12,bar
